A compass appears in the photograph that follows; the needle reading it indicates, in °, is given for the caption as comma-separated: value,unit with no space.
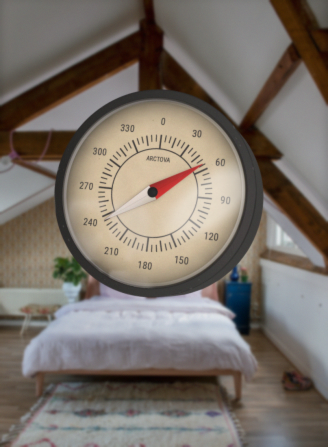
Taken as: 55,°
